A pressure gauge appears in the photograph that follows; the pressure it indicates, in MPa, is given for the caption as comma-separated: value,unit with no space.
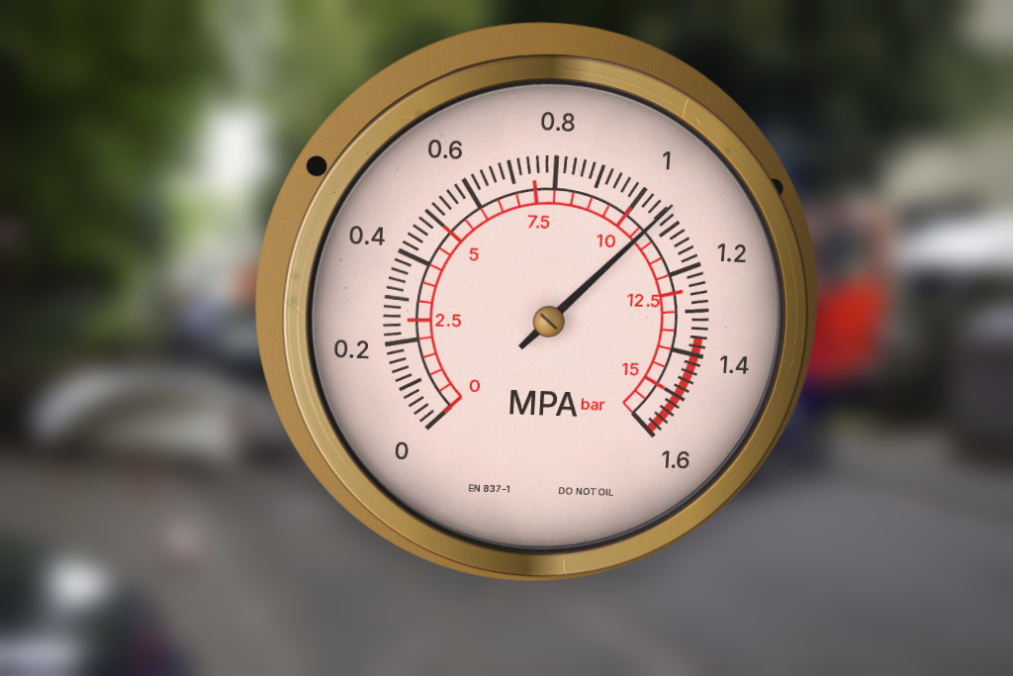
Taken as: 1.06,MPa
